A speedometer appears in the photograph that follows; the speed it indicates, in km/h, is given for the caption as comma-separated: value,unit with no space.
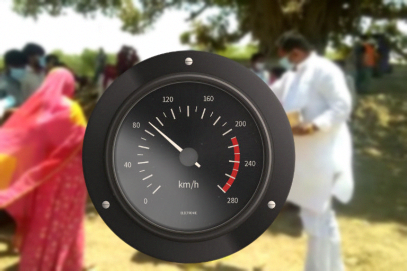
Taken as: 90,km/h
